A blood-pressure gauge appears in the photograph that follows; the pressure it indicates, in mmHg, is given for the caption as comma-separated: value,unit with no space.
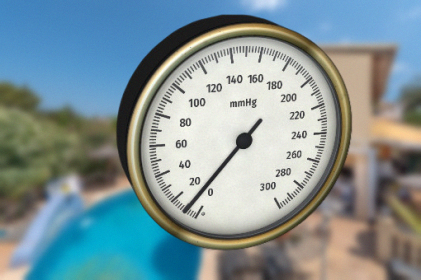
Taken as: 10,mmHg
